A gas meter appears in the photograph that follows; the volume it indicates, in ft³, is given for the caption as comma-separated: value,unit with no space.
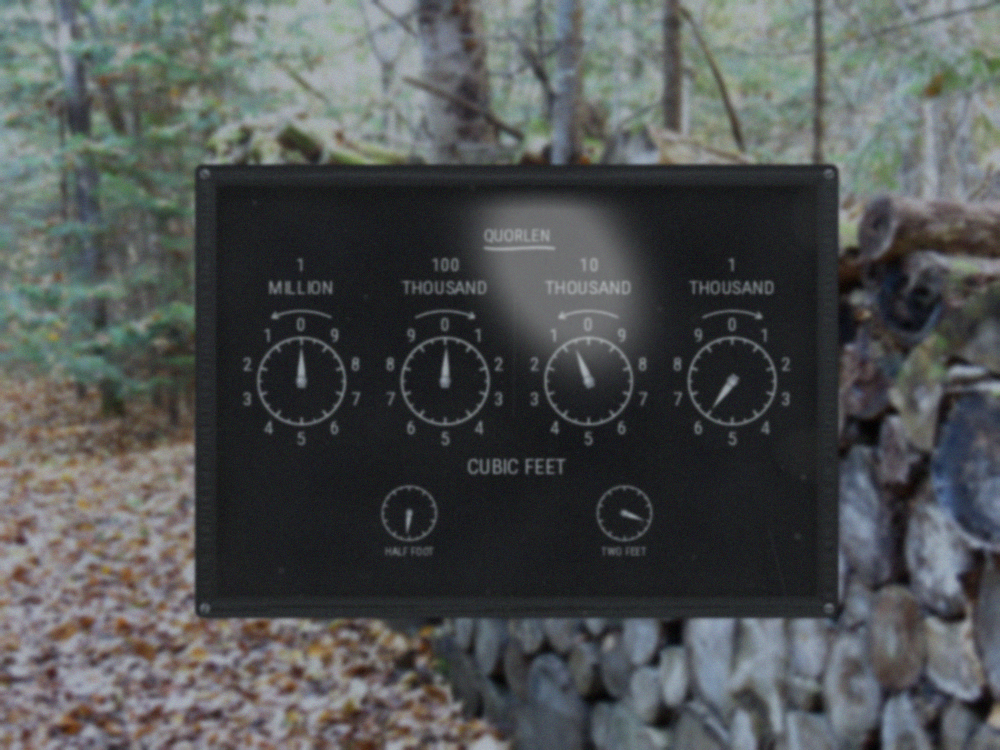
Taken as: 600,ft³
